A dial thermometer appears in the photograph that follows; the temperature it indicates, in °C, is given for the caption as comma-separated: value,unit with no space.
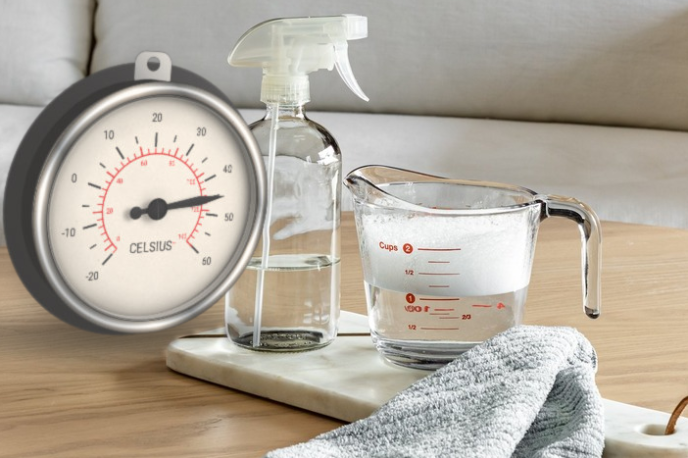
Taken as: 45,°C
